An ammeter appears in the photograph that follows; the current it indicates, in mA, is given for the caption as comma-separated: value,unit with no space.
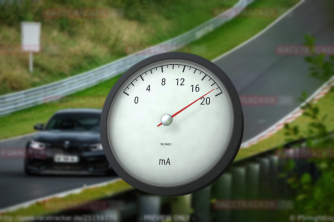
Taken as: 19,mA
